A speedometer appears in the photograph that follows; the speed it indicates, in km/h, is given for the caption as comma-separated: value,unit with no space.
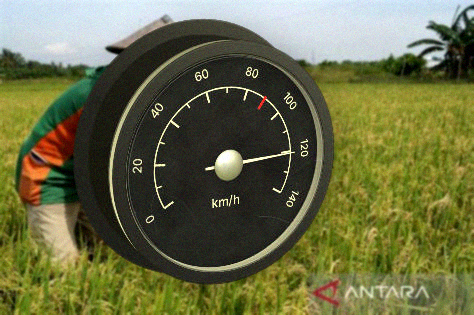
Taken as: 120,km/h
